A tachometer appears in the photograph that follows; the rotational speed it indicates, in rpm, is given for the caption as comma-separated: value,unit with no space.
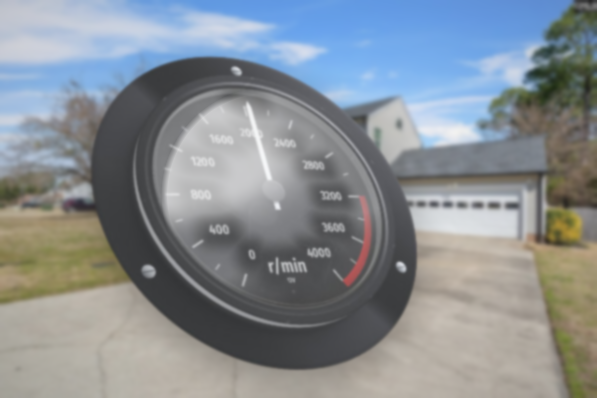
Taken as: 2000,rpm
